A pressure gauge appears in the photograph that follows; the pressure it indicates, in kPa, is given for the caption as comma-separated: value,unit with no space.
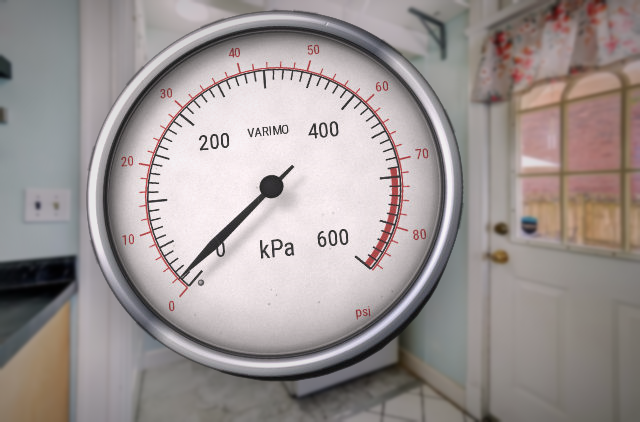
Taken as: 10,kPa
